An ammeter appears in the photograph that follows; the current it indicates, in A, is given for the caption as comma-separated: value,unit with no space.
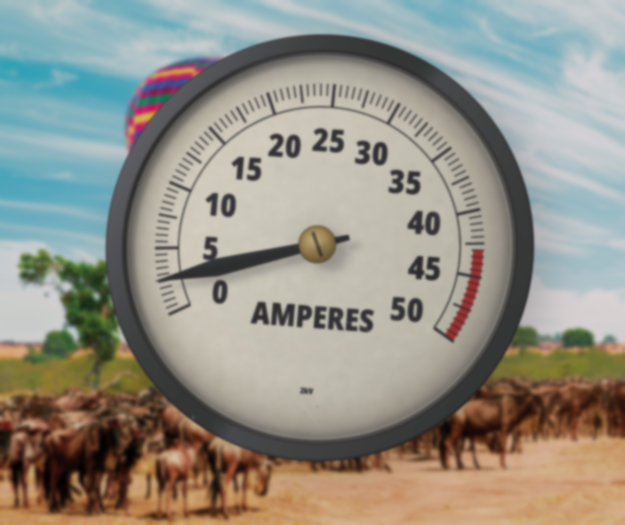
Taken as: 2.5,A
